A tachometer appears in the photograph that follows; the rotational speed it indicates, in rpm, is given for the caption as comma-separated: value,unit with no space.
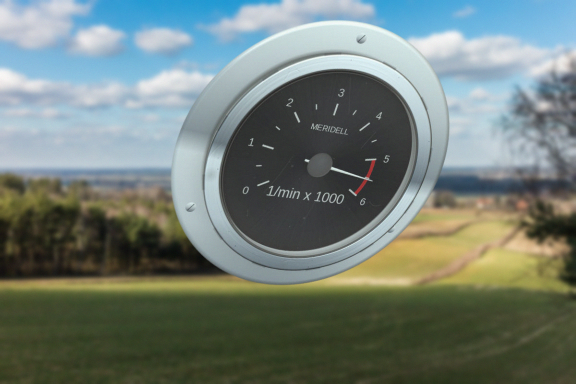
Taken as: 5500,rpm
